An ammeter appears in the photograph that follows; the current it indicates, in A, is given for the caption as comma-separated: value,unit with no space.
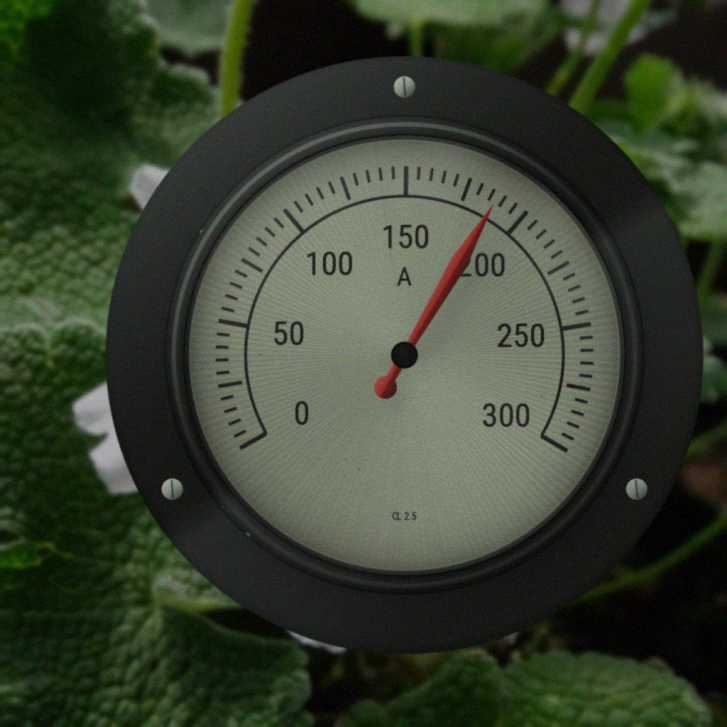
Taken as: 187.5,A
